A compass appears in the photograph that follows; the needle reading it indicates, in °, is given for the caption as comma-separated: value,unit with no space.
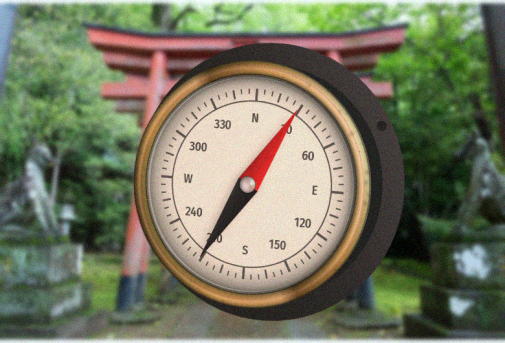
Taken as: 30,°
